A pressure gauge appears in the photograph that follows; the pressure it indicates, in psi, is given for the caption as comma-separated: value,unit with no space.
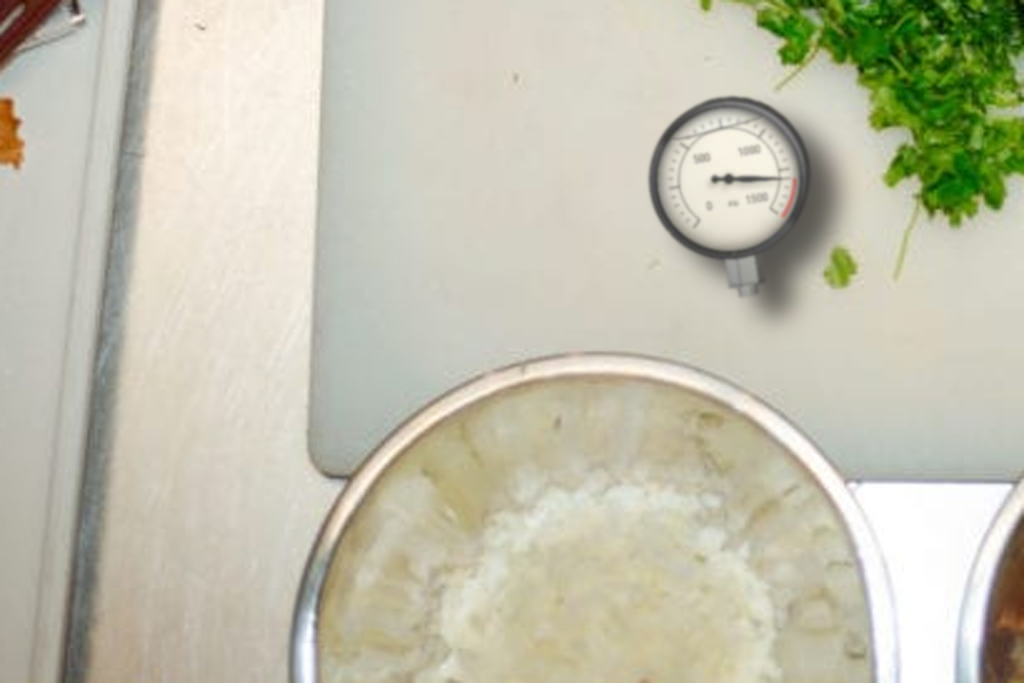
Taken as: 1300,psi
